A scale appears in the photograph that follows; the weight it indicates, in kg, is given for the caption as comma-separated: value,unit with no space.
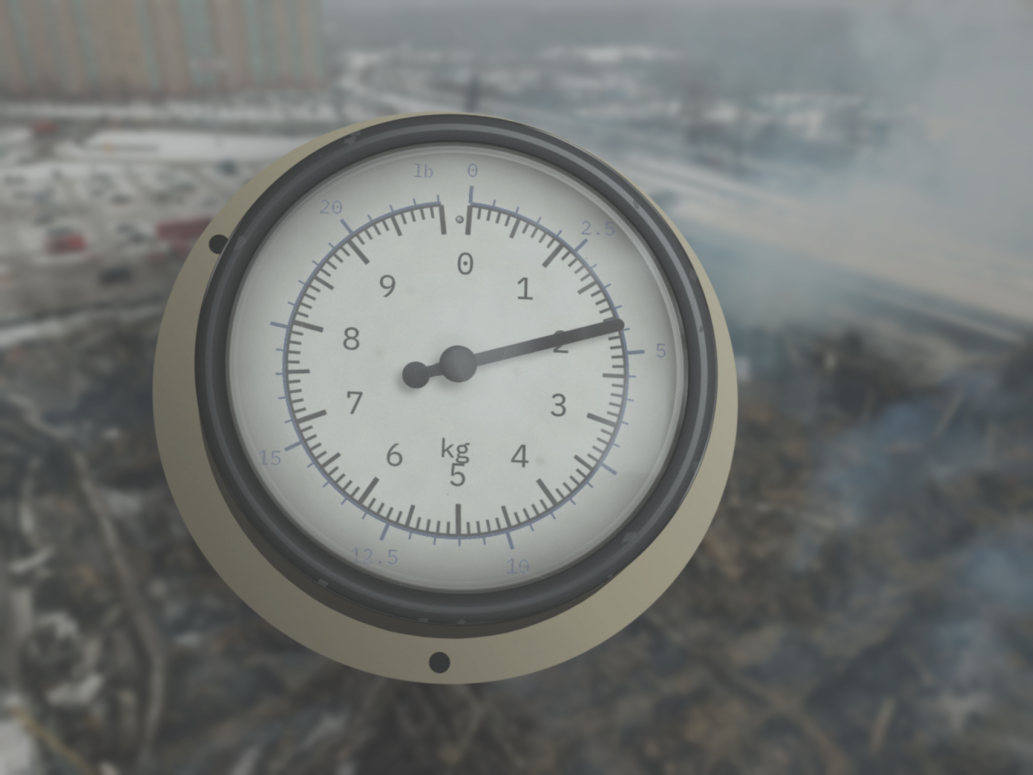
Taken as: 2,kg
